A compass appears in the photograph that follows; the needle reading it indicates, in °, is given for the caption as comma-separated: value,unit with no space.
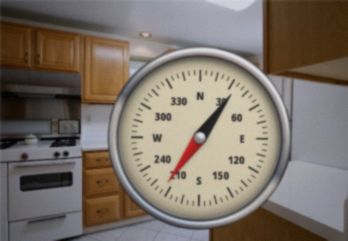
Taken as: 215,°
